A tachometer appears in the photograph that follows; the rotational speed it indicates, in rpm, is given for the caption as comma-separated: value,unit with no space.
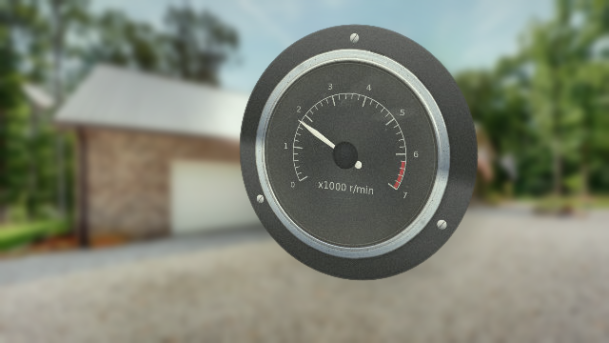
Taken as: 1800,rpm
